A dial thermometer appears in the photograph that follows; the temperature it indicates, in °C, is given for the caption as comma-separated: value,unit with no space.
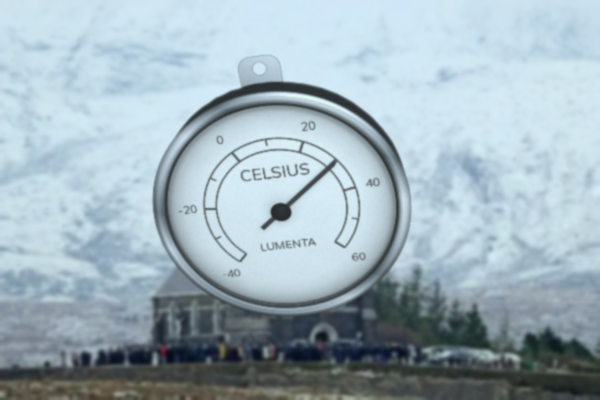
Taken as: 30,°C
